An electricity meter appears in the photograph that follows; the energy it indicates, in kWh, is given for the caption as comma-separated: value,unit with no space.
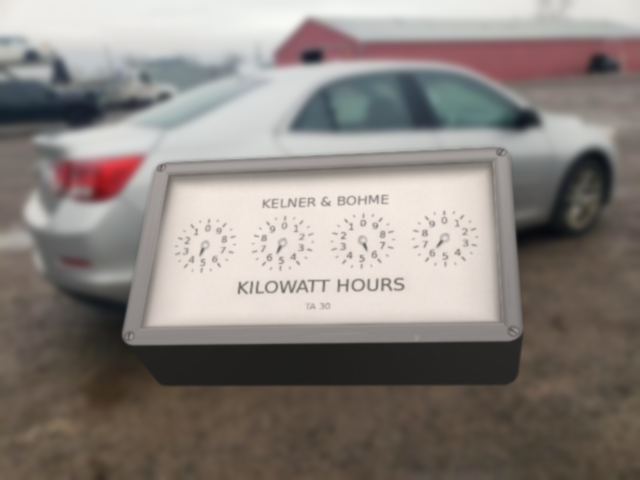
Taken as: 4556,kWh
